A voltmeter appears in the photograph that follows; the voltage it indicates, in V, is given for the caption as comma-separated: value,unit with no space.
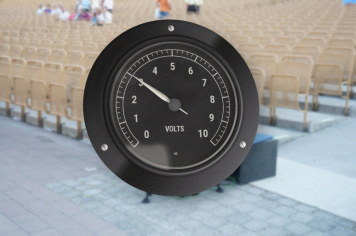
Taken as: 3,V
